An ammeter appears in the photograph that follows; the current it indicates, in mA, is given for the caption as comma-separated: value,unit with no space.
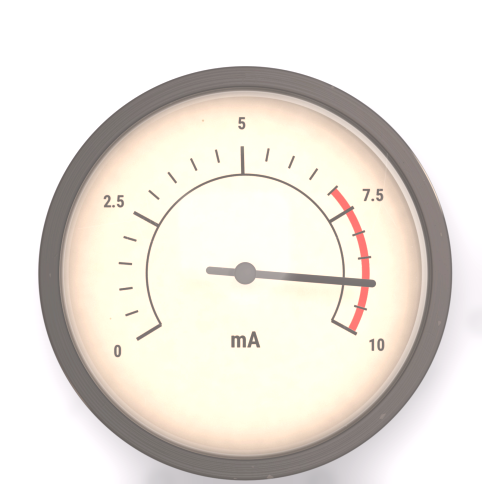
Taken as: 9,mA
